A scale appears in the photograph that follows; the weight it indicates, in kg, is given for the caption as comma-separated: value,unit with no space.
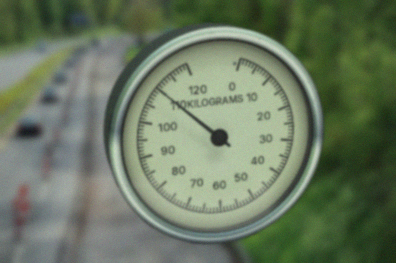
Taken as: 110,kg
